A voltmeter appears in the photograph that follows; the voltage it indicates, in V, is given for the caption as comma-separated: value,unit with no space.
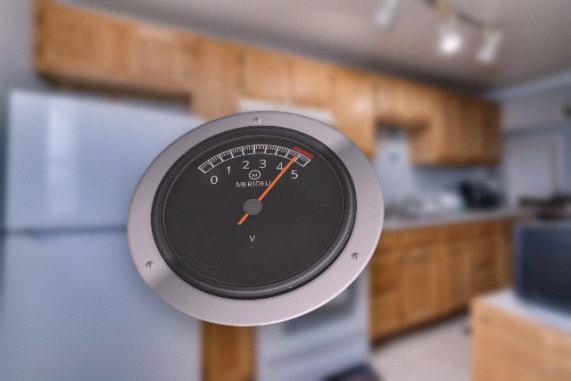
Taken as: 4.5,V
